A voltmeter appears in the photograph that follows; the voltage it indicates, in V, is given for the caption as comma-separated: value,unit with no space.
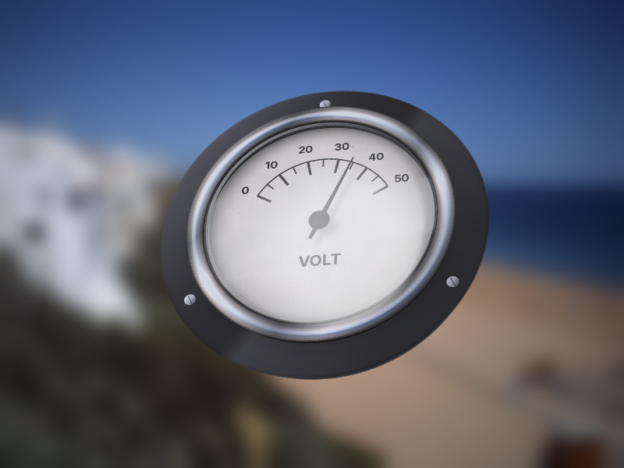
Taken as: 35,V
